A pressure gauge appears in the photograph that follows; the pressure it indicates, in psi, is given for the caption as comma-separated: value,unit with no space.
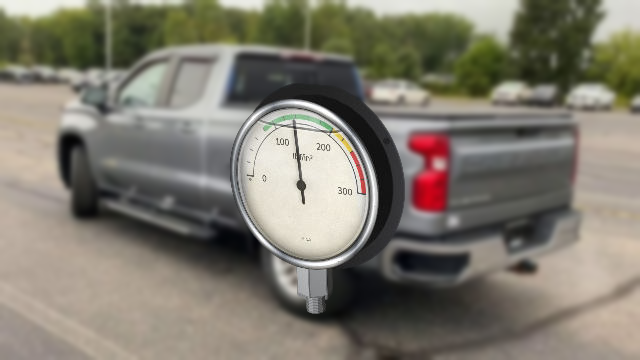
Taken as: 140,psi
